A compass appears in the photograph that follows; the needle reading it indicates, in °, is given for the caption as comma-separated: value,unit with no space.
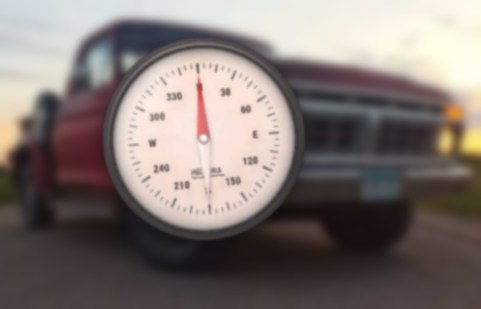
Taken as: 0,°
